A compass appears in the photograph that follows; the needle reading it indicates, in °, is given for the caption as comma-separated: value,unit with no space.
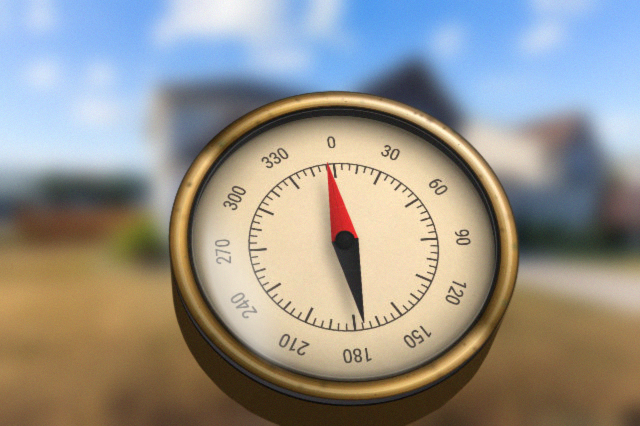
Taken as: 355,°
